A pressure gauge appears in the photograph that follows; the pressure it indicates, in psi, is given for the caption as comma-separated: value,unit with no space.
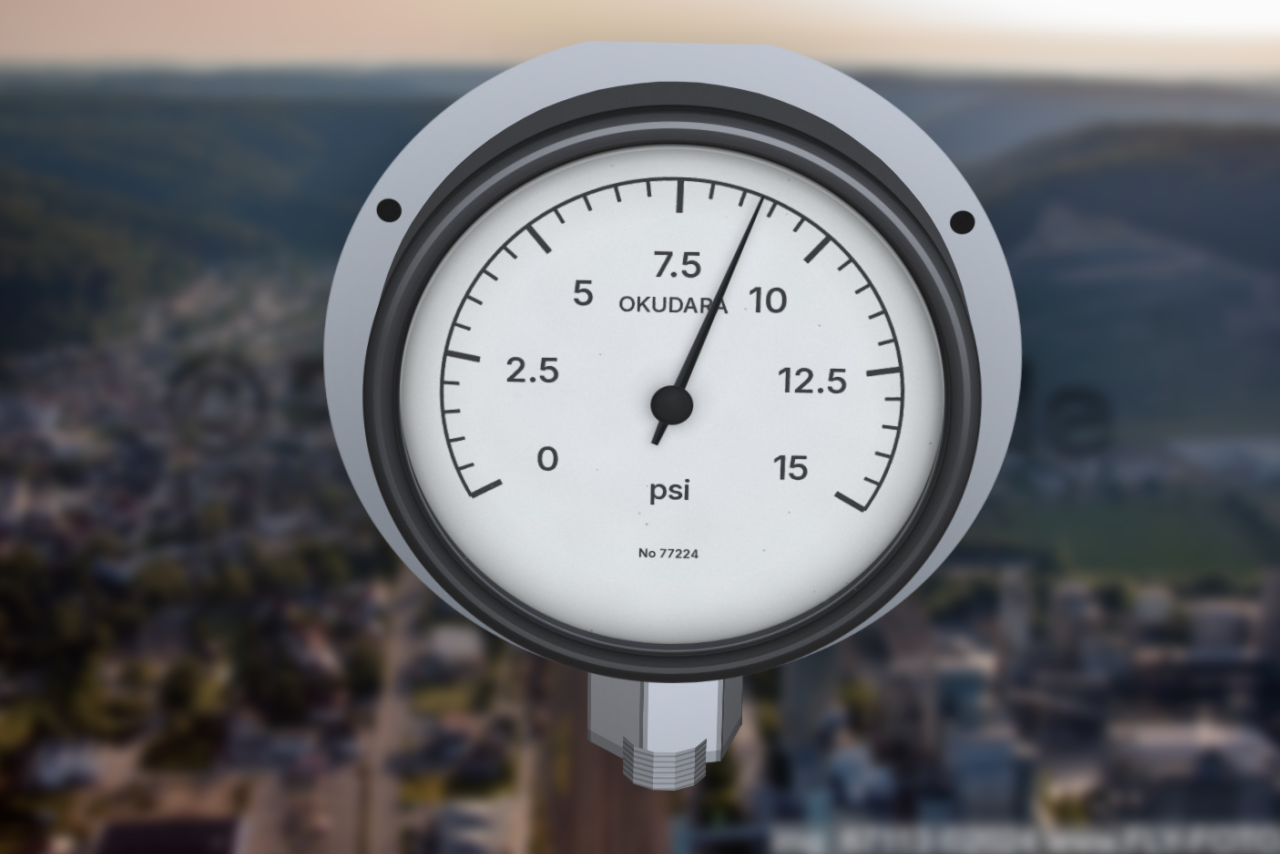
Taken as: 8.75,psi
